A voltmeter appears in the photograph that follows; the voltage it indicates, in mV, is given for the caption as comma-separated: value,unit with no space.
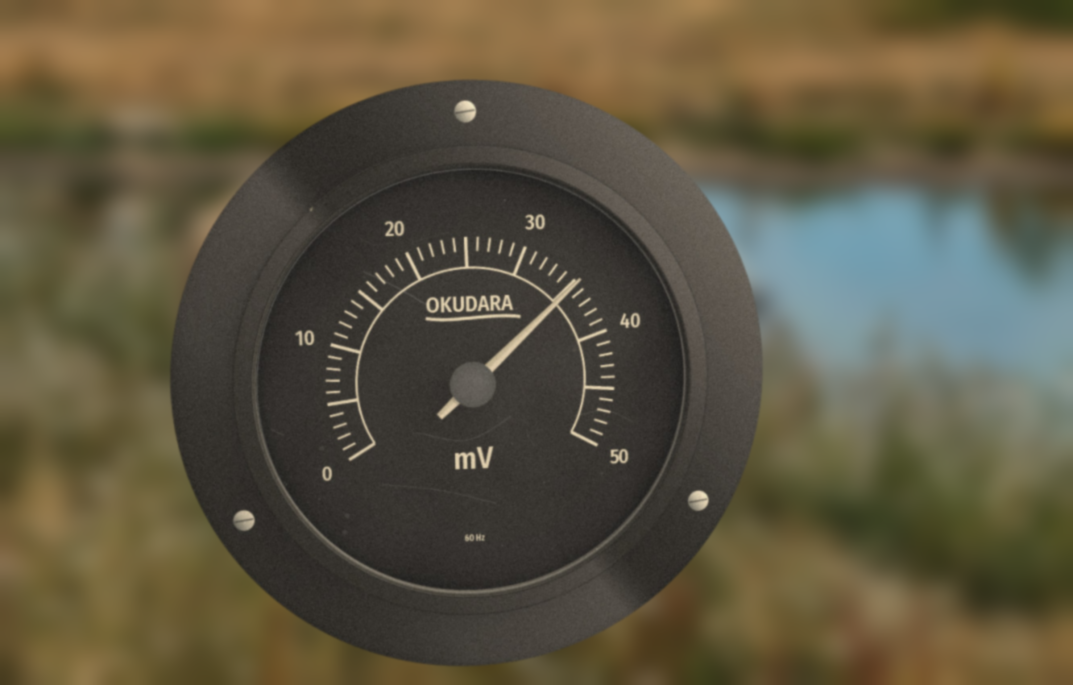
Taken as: 35,mV
